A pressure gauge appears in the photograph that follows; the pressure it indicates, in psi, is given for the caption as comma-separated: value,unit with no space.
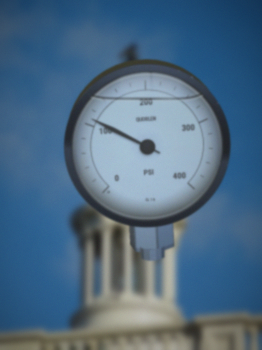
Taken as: 110,psi
